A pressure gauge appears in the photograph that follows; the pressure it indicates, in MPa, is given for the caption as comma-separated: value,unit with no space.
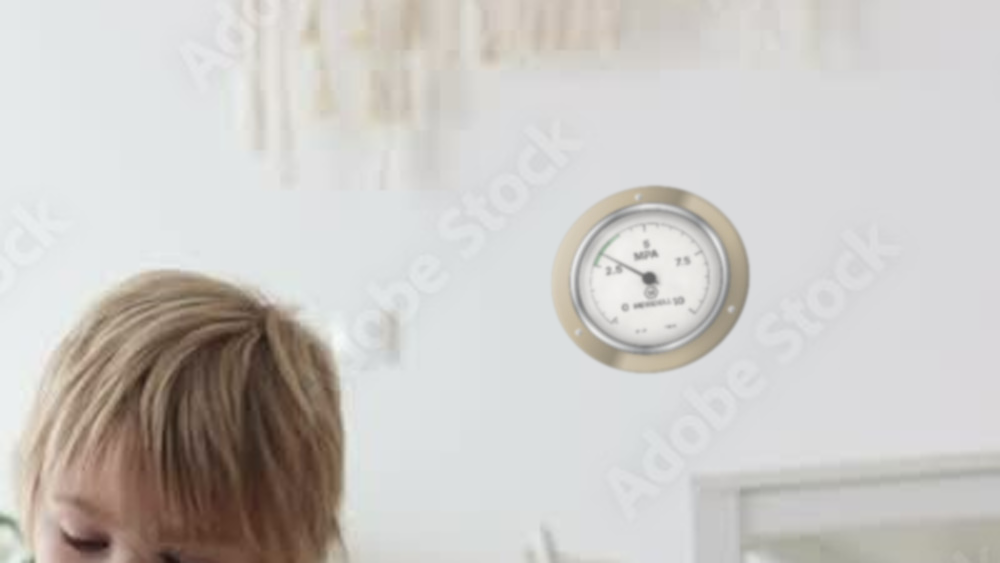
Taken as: 3,MPa
